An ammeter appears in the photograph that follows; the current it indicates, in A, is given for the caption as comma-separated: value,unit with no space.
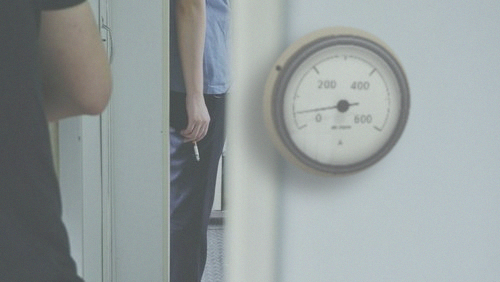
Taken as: 50,A
